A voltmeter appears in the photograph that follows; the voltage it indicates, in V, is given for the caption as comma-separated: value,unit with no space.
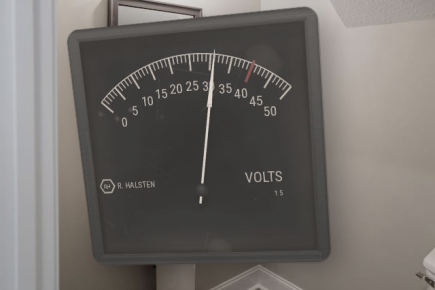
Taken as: 31,V
